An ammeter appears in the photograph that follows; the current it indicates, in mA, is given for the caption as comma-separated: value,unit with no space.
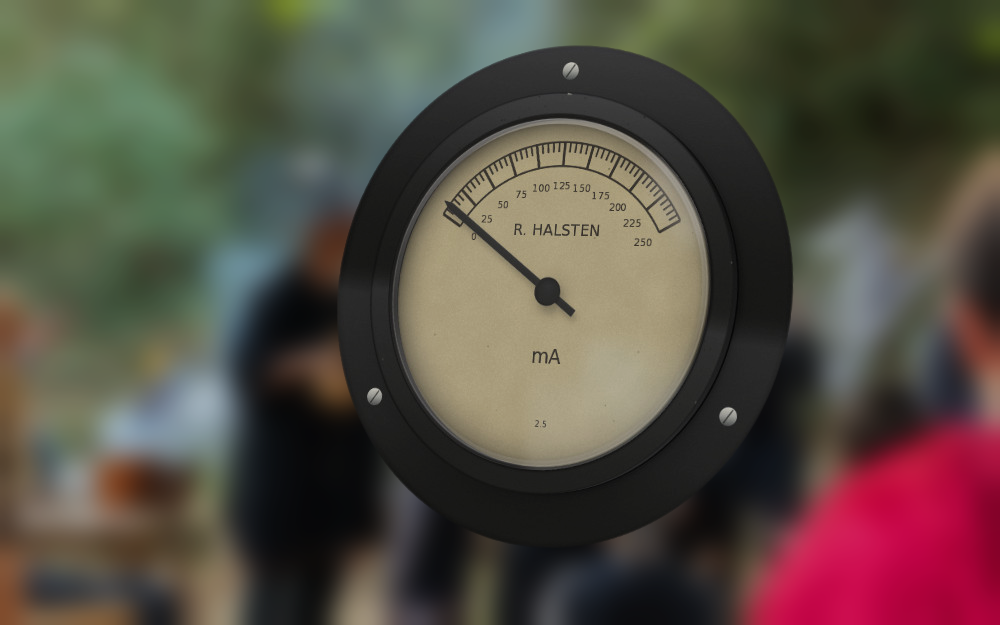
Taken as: 10,mA
